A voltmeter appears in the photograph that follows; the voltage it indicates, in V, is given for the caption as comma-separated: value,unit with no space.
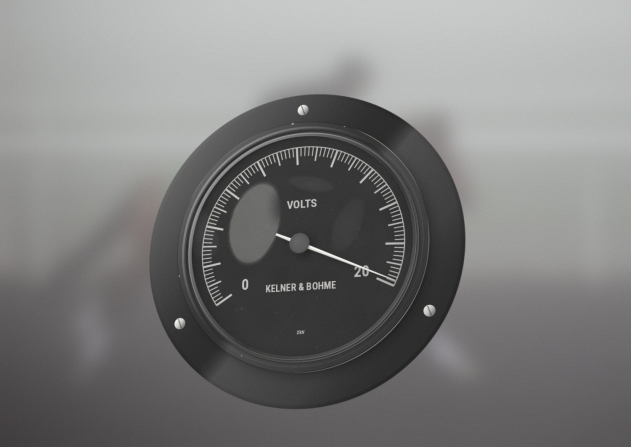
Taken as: 19.8,V
